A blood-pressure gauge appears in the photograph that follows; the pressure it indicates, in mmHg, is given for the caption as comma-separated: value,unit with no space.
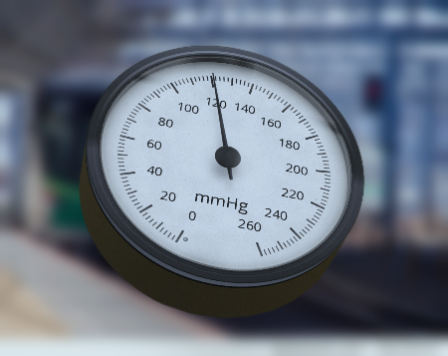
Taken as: 120,mmHg
